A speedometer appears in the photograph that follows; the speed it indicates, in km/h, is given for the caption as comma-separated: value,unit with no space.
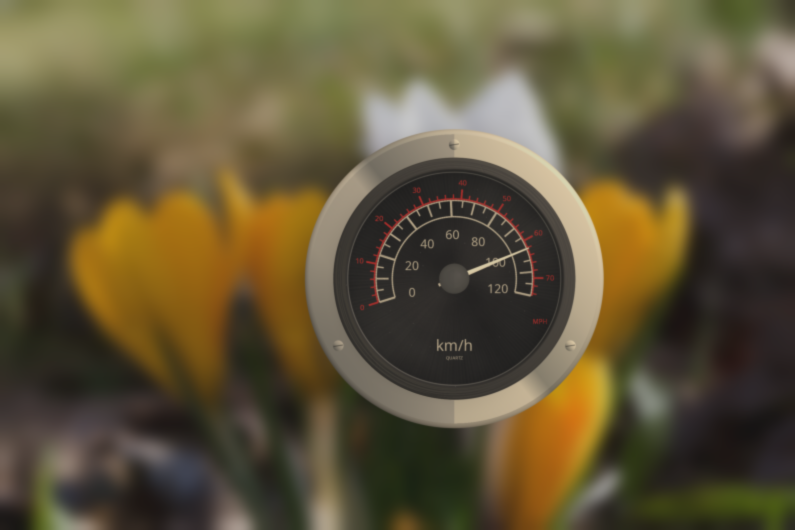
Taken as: 100,km/h
